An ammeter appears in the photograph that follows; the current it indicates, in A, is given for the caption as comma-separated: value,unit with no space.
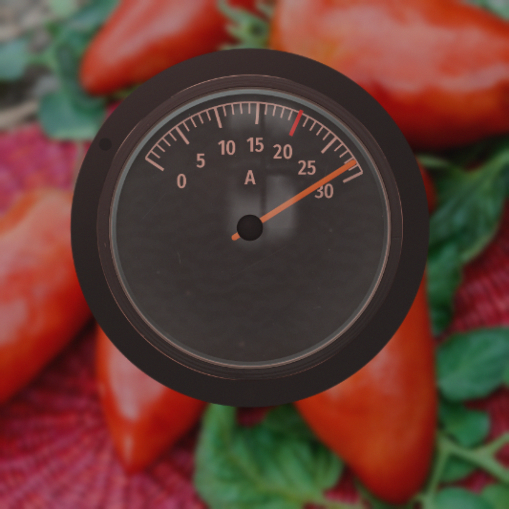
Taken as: 28.5,A
